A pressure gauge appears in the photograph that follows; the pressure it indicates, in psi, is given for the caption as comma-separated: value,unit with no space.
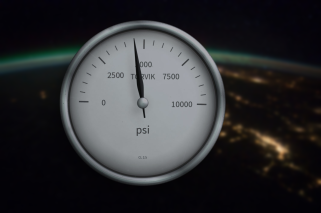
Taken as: 4500,psi
